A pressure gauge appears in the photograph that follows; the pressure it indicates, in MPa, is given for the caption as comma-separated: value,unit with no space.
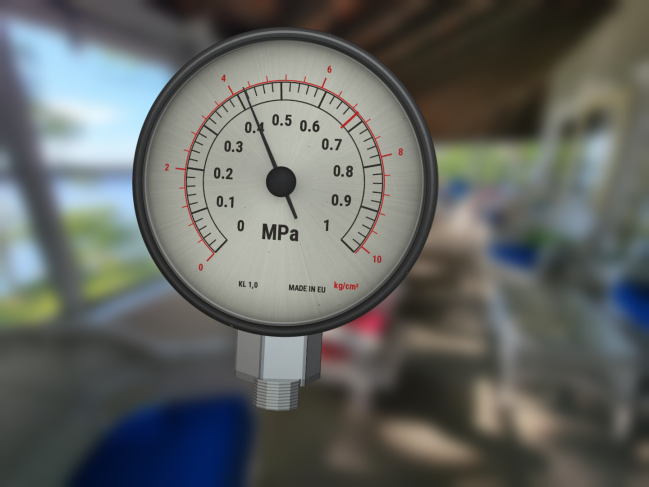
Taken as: 0.42,MPa
